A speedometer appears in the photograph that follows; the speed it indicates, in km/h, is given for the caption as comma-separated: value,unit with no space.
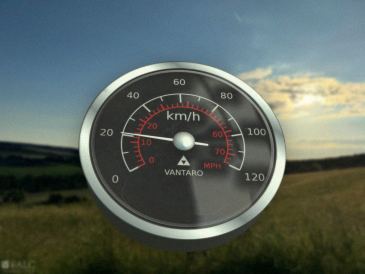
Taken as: 20,km/h
